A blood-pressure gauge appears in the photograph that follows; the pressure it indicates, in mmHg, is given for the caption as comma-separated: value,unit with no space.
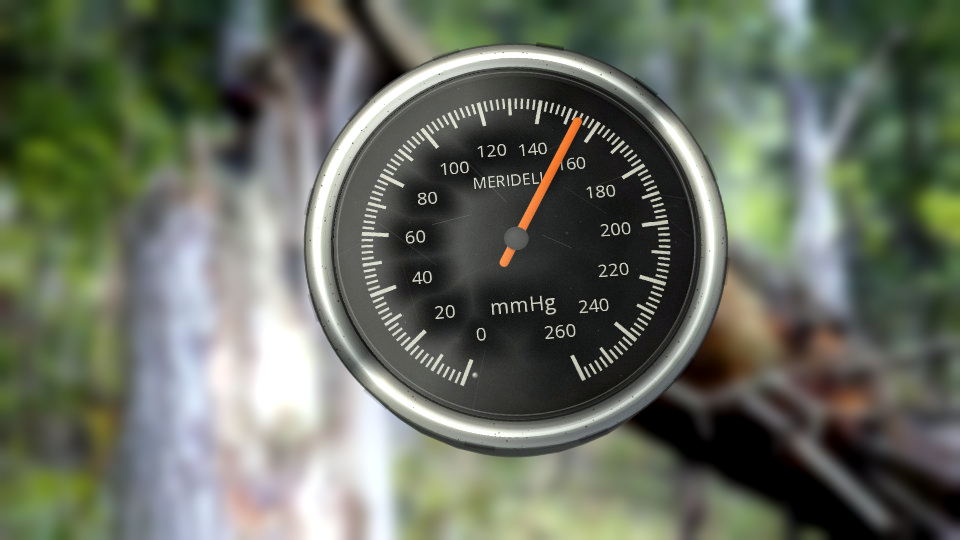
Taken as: 154,mmHg
